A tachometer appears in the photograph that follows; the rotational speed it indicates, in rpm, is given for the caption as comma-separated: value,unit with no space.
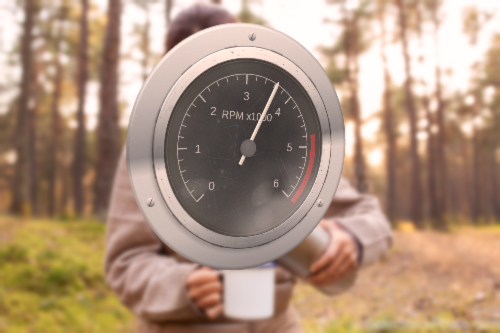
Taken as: 3600,rpm
